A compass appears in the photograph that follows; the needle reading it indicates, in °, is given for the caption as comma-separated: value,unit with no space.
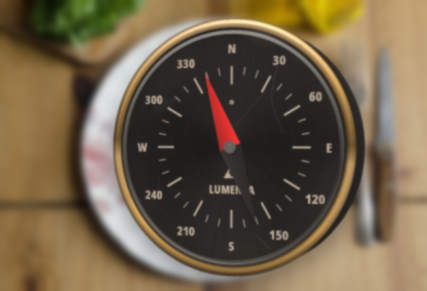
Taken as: 340,°
